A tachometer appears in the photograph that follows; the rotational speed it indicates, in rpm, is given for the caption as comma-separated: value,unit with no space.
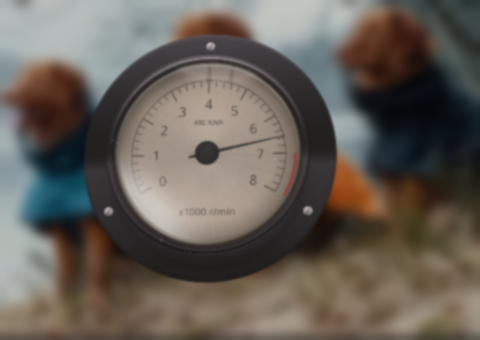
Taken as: 6600,rpm
